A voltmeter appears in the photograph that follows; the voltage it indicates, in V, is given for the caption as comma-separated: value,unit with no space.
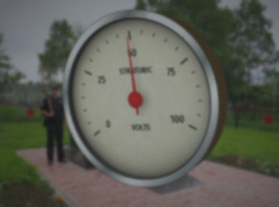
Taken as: 50,V
